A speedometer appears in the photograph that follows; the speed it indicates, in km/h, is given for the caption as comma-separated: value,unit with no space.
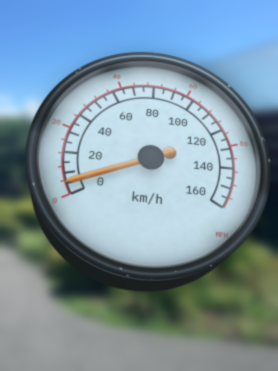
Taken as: 5,km/h
